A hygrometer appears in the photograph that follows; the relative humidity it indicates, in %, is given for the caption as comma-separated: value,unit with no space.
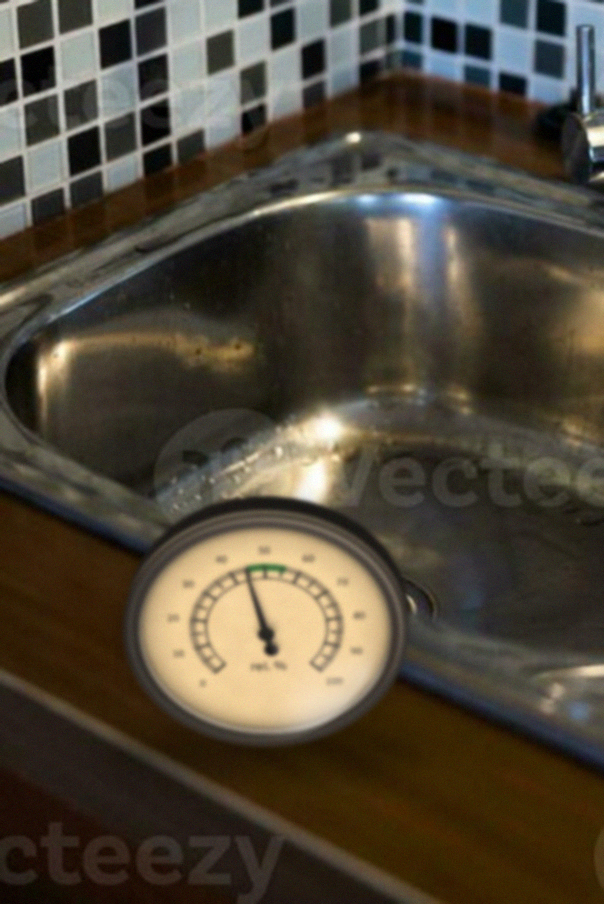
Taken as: 45,%
